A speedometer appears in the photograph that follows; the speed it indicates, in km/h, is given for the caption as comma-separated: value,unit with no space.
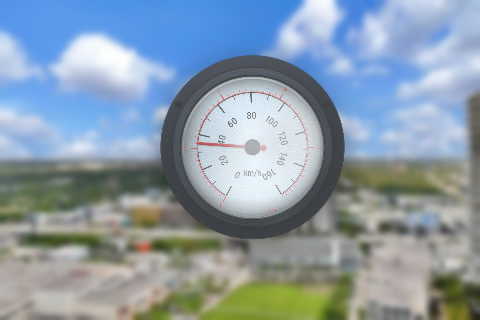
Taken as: 35,km/h
